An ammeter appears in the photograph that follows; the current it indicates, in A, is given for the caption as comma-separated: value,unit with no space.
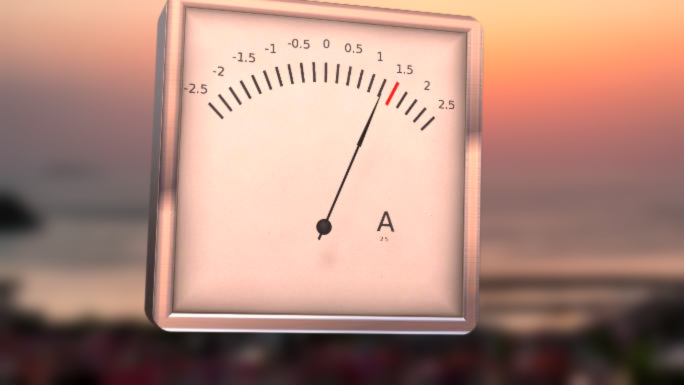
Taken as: 1.25,A
